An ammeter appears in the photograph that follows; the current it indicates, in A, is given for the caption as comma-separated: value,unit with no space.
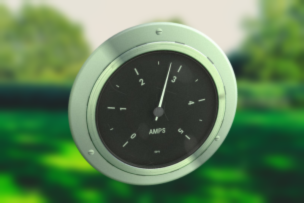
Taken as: 2.75,A
